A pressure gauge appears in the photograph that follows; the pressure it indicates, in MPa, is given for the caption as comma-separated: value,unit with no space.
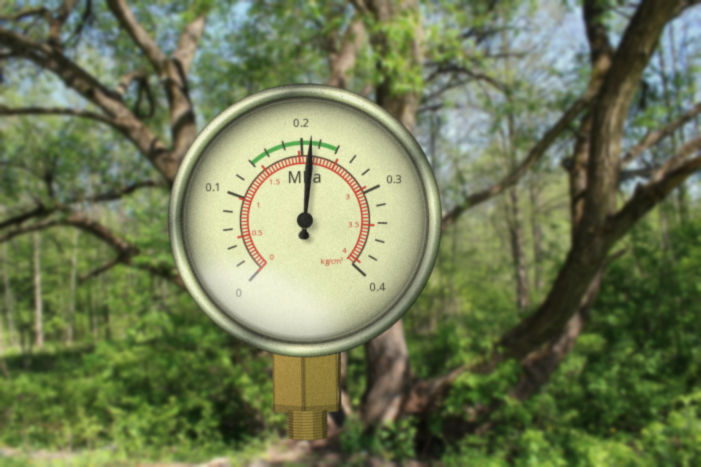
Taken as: 0.21,MPa
